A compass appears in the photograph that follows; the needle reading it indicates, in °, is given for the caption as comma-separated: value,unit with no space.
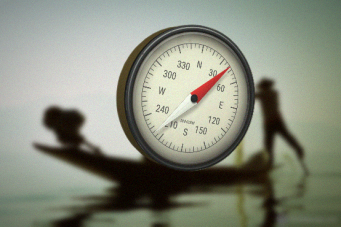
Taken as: 40,°
